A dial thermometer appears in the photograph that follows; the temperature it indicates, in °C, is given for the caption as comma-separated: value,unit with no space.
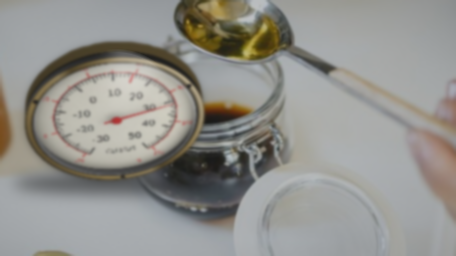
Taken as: 30,°C
